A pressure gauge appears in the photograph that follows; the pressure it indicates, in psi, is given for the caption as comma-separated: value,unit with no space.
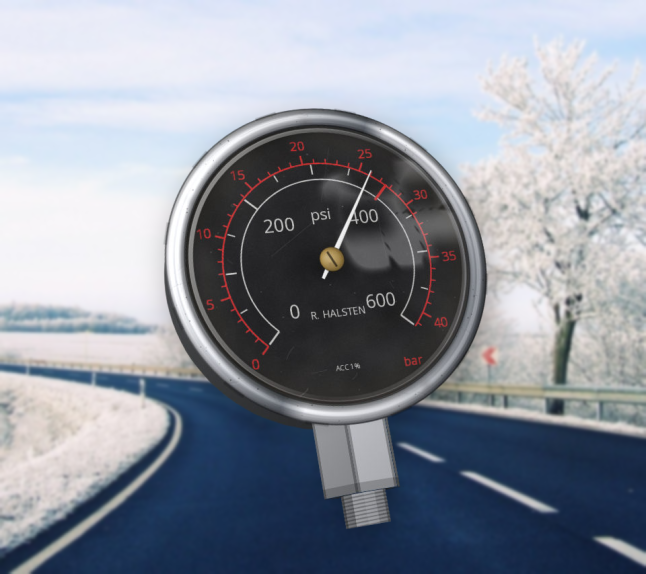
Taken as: 375,psi
